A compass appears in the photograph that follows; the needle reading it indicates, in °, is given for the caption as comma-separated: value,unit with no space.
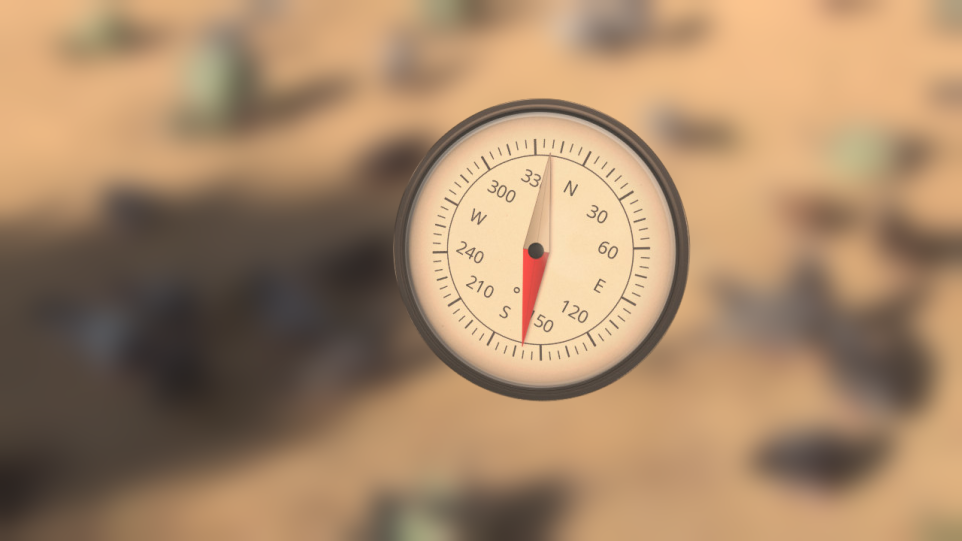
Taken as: 160,°
